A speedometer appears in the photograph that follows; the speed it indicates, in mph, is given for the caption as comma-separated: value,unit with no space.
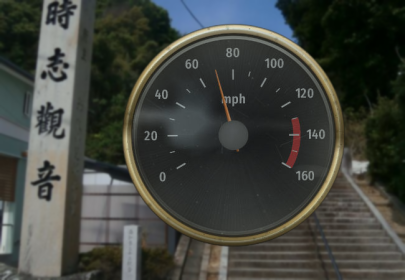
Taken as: 70,mph
